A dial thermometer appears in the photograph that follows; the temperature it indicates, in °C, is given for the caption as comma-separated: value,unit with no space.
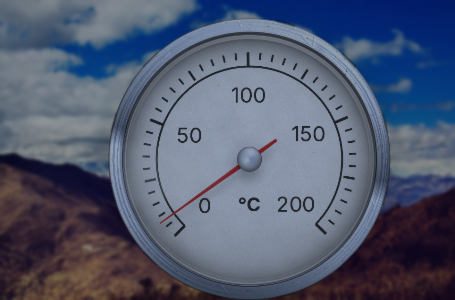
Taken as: 7.5,°C
